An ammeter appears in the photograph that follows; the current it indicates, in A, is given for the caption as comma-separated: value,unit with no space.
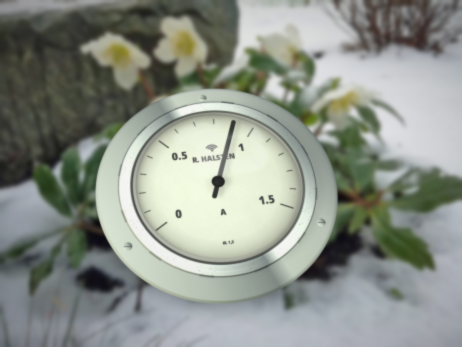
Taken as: 0.9,A
